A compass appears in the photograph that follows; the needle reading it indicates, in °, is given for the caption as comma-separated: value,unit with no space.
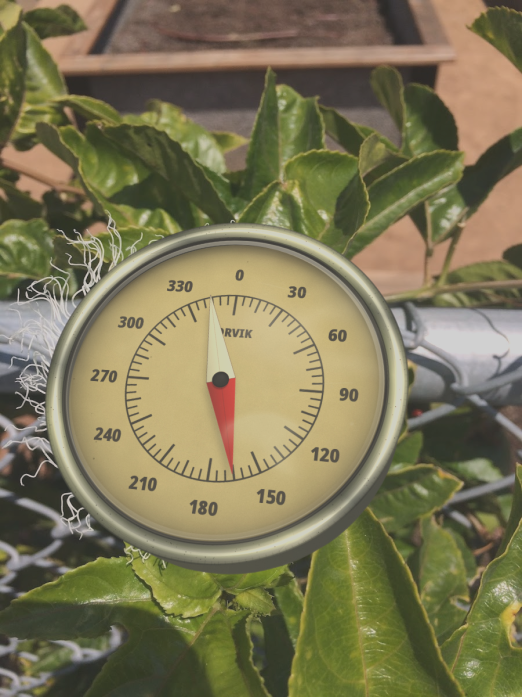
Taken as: 165,°
